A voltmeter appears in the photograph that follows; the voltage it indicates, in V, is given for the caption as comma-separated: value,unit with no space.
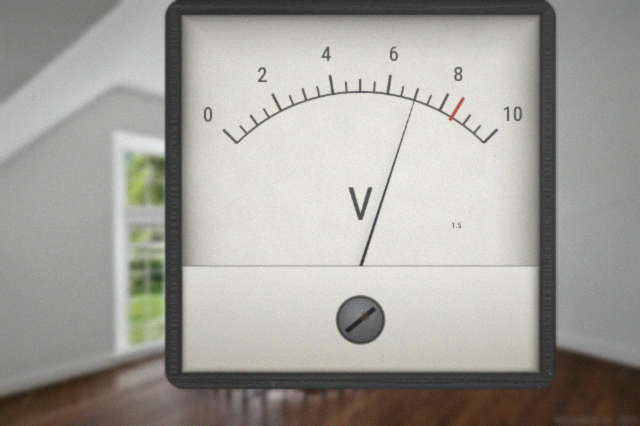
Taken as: 7,V
